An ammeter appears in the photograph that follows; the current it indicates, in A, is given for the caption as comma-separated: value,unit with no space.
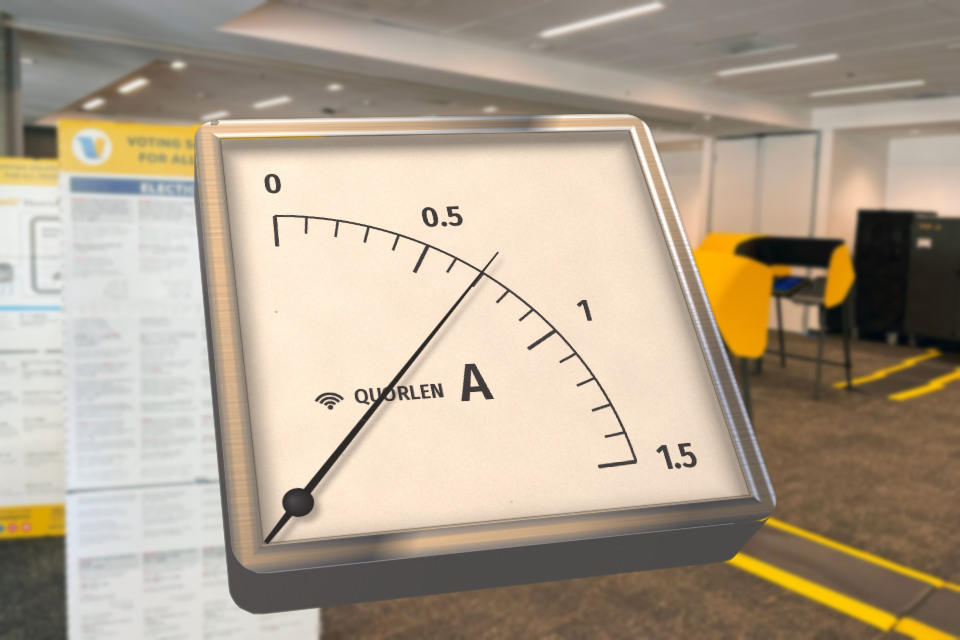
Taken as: 0.7,A
